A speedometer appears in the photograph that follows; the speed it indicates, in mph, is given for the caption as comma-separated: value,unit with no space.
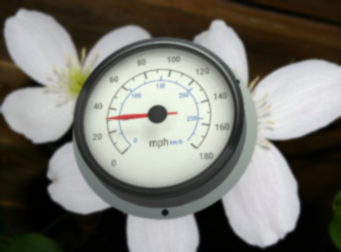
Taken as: 30,mph
